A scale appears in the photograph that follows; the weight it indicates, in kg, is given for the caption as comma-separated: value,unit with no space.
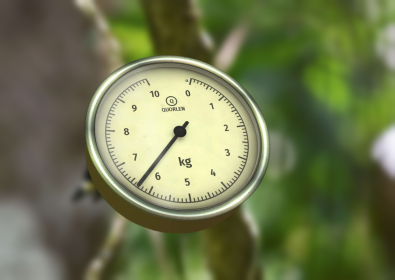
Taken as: 6.3,kg
